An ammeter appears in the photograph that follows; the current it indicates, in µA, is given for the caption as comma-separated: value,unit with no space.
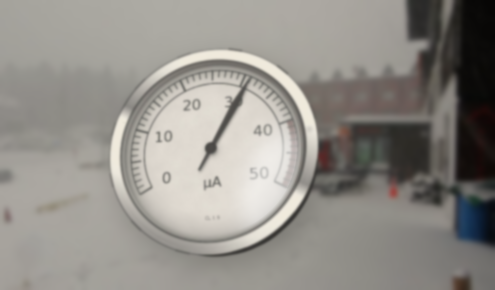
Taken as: 31,µA
